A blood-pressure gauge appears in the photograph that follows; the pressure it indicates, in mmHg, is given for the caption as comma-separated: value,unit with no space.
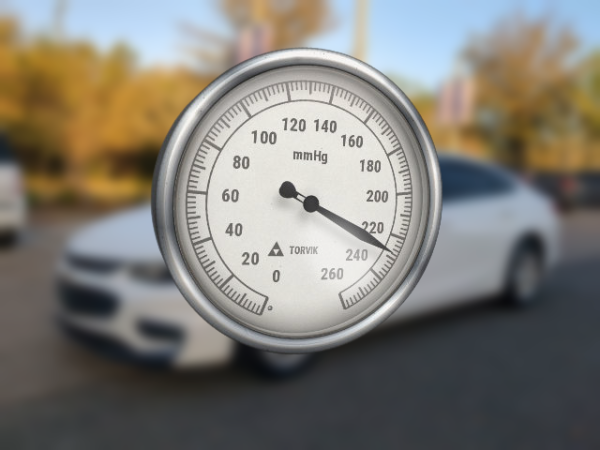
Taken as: 228,mmHg
